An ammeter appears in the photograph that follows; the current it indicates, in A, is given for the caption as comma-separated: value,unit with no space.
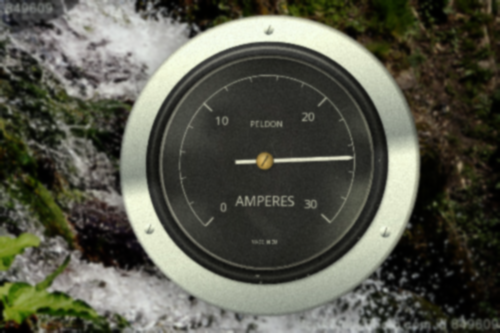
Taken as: 25,A
